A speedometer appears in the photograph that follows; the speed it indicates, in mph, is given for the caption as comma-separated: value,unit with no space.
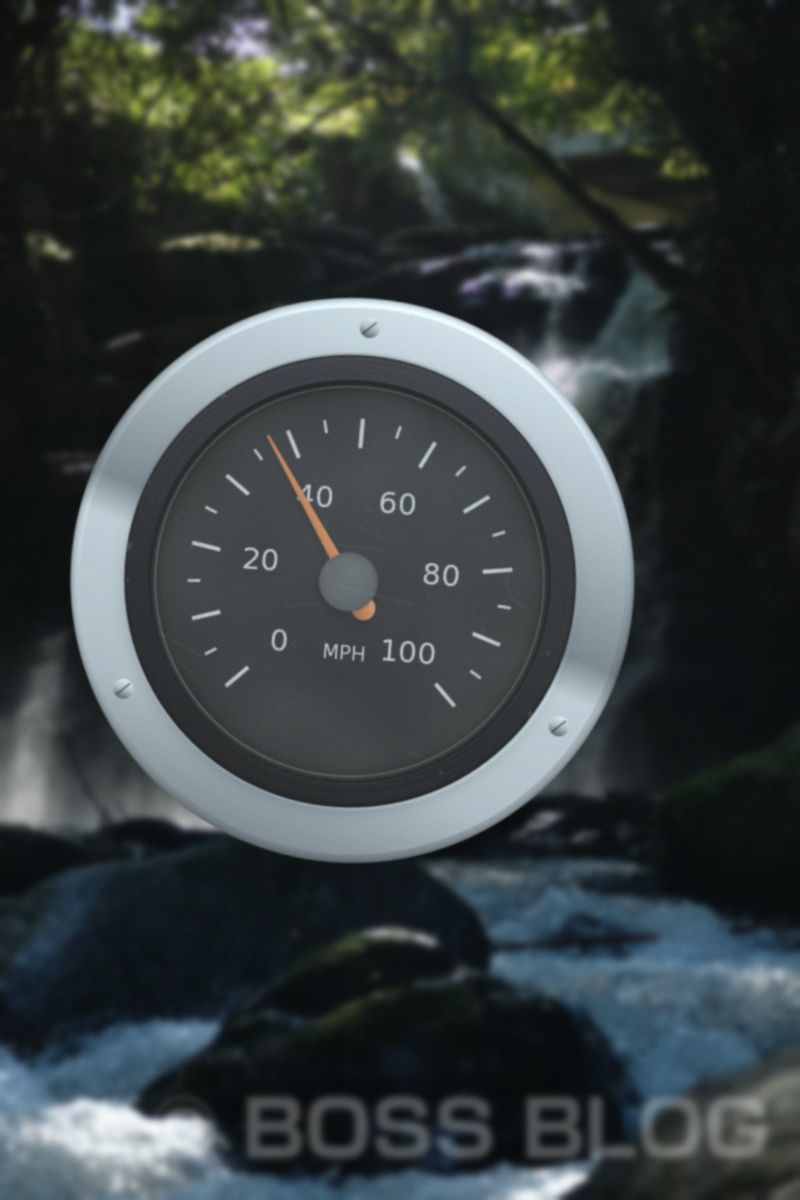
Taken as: 37.5,mph
